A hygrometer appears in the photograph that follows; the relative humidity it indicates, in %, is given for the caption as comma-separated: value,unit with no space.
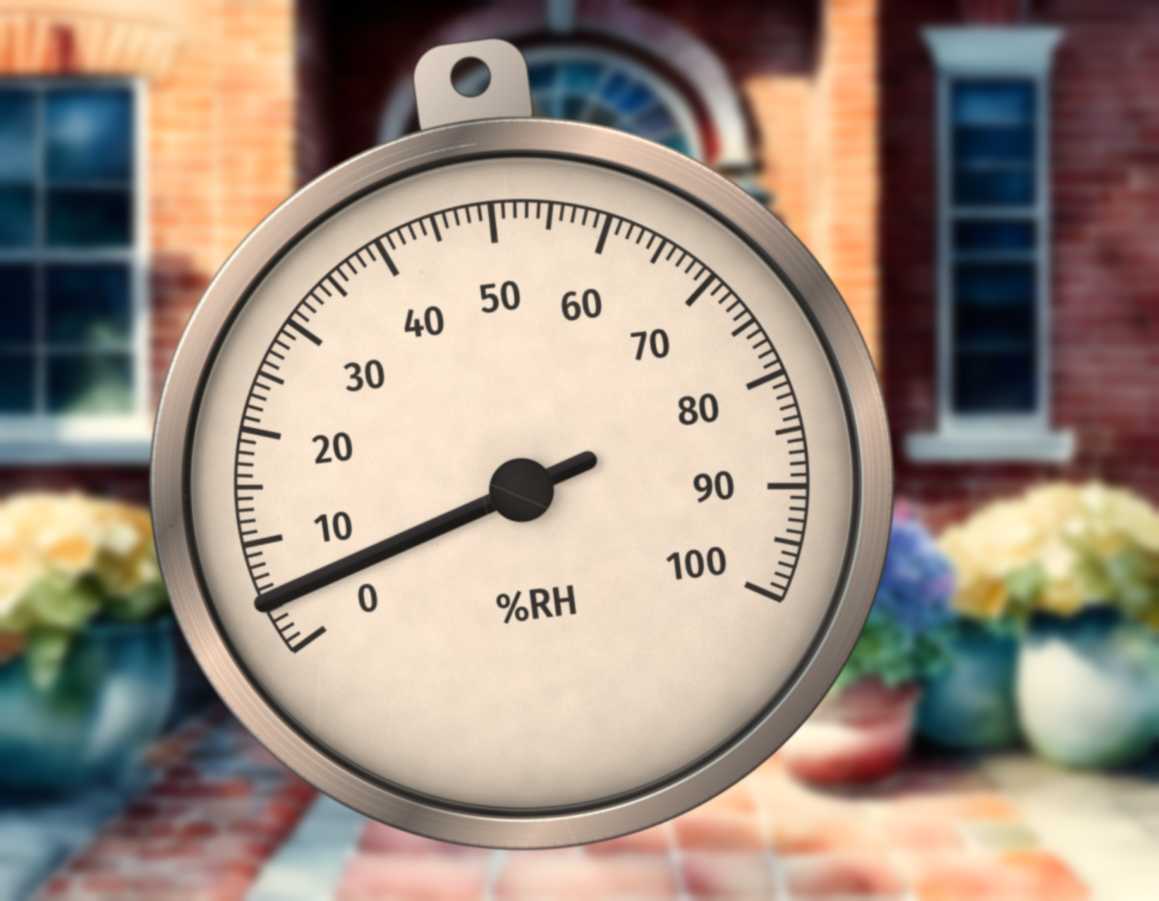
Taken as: 5,%
